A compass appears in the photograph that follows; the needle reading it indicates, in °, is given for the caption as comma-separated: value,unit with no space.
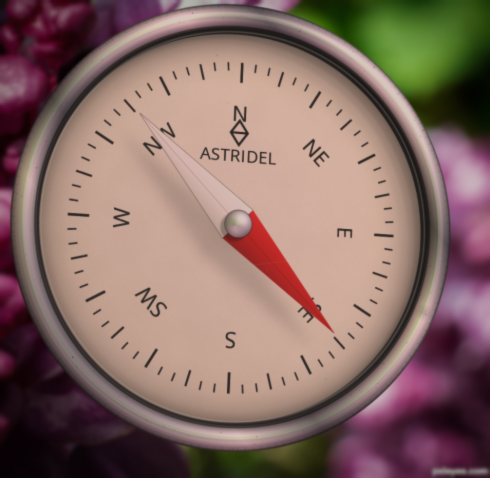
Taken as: 135,°
